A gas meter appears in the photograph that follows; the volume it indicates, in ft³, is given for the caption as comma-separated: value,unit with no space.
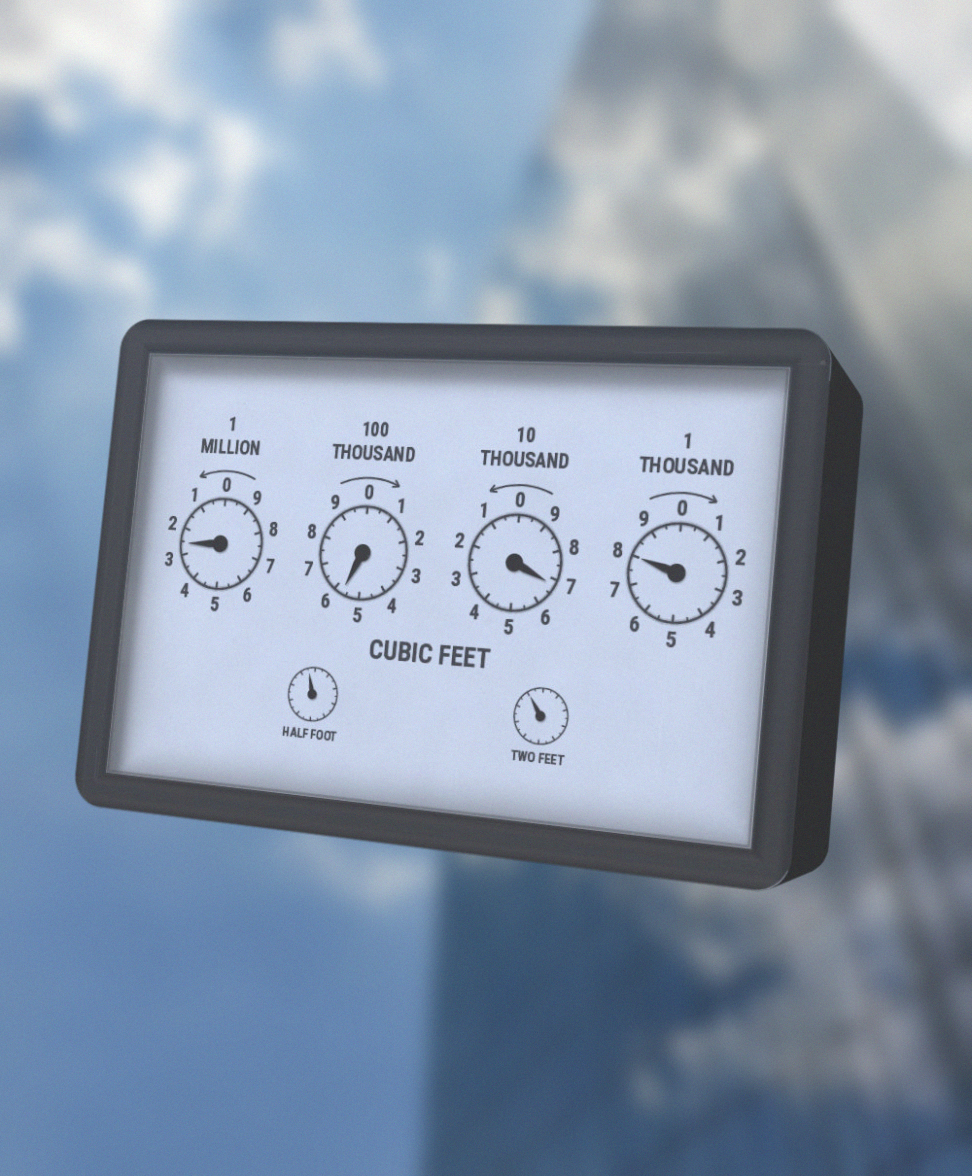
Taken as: 256800,ft³
